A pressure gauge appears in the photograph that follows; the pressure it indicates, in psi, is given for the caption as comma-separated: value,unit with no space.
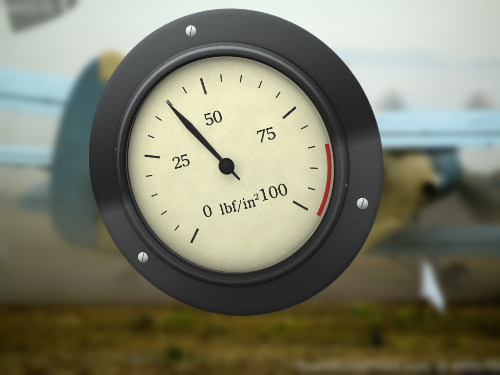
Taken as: 40,psi
